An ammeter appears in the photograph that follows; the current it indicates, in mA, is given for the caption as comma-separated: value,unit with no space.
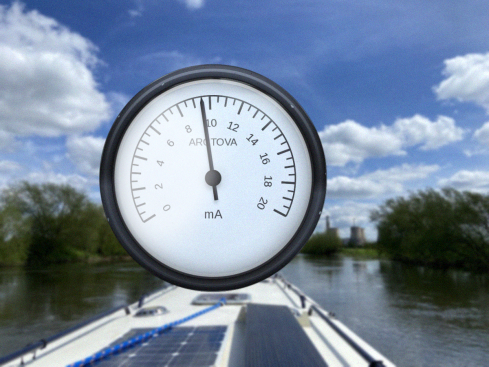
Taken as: 9.5,mA
